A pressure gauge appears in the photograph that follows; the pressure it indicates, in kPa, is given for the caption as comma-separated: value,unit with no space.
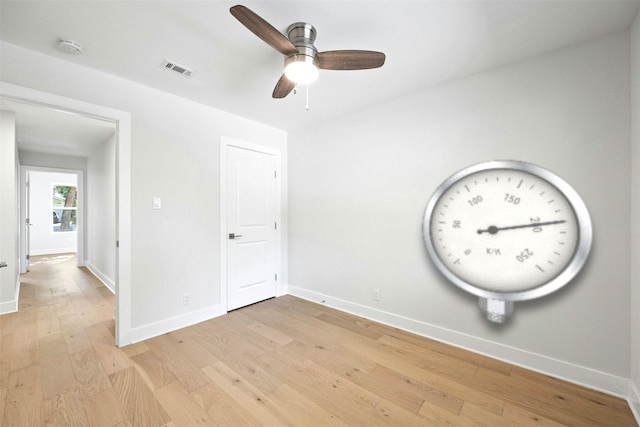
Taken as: 200,kPa
